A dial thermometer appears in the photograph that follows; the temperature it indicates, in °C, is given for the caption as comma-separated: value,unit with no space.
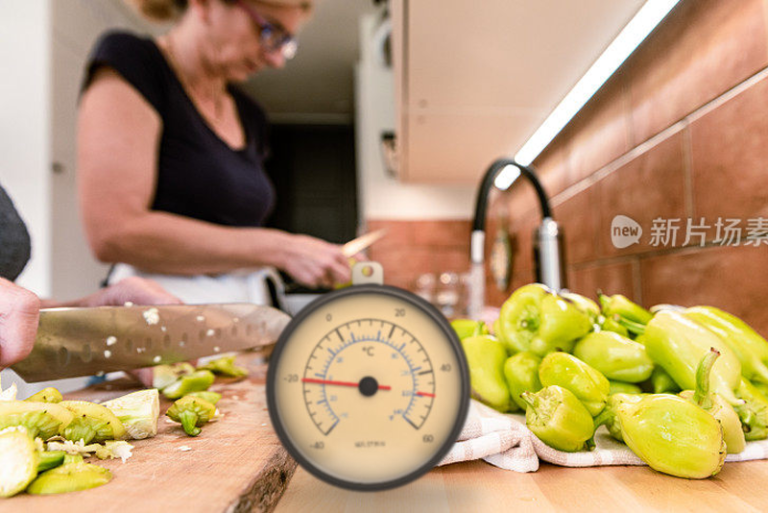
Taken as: -20,°C
